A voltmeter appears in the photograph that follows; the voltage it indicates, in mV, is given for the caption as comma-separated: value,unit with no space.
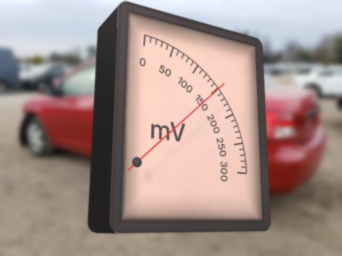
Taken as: 150,mV
